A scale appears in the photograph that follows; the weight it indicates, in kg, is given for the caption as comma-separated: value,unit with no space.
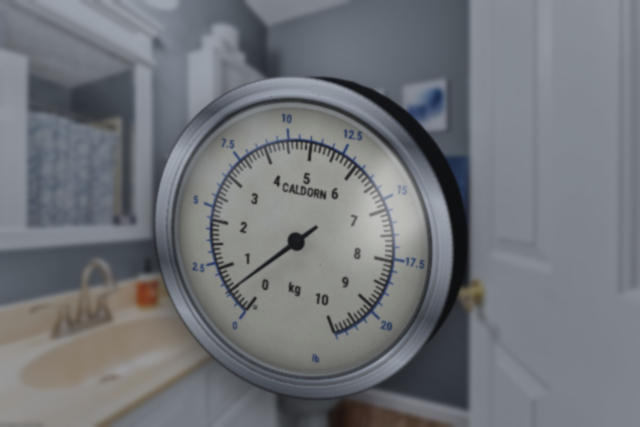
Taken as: 0.5,kg
